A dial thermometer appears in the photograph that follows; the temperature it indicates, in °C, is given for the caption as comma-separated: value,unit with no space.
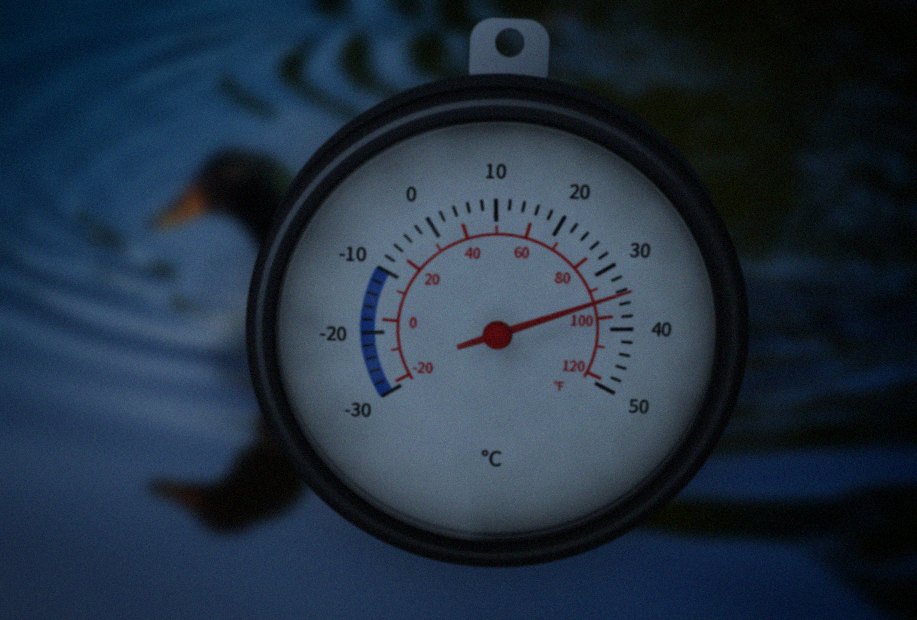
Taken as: 34,°C
